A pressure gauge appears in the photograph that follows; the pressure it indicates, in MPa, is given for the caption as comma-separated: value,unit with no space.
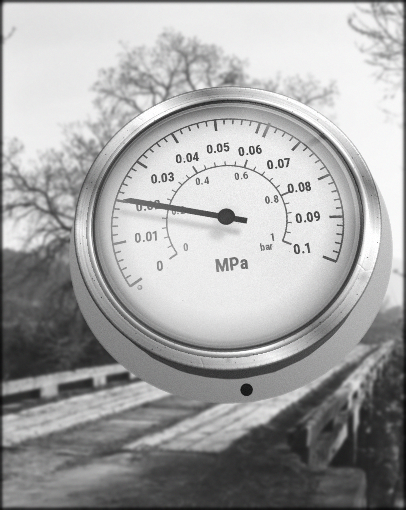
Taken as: 0.02,MPa
